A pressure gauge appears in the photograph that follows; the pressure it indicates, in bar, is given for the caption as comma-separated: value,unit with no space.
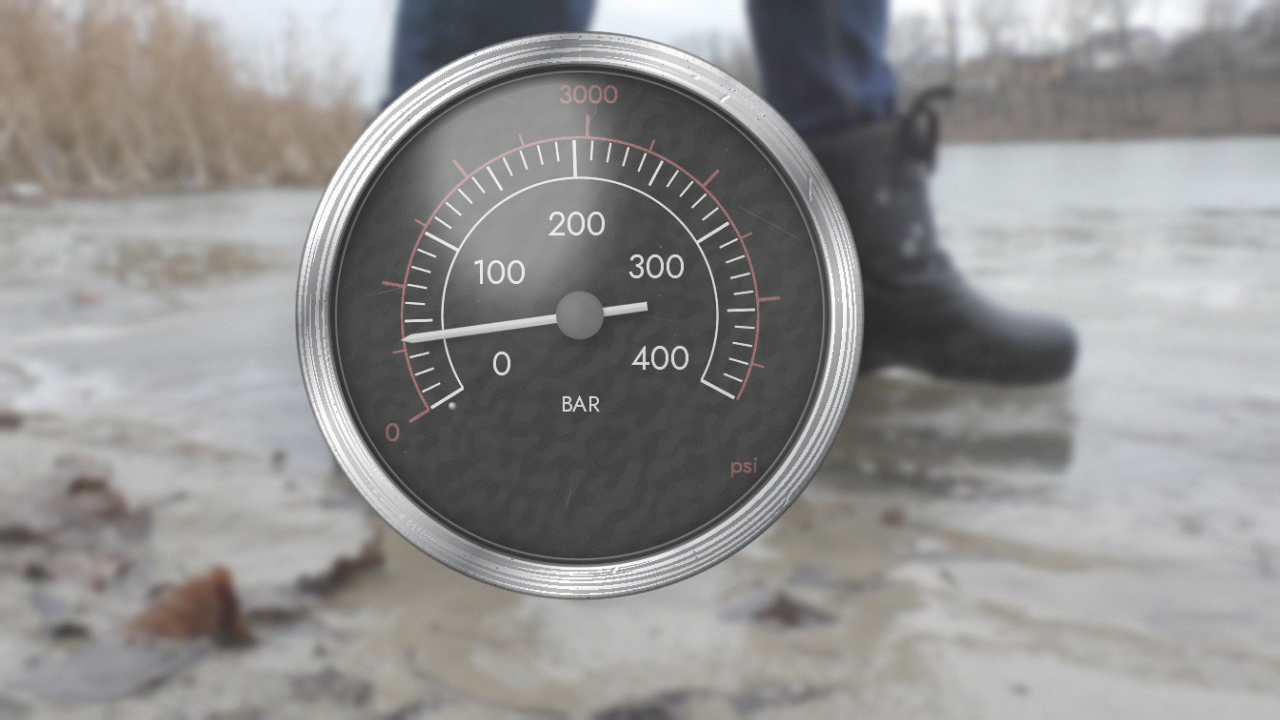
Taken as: 40,bar
